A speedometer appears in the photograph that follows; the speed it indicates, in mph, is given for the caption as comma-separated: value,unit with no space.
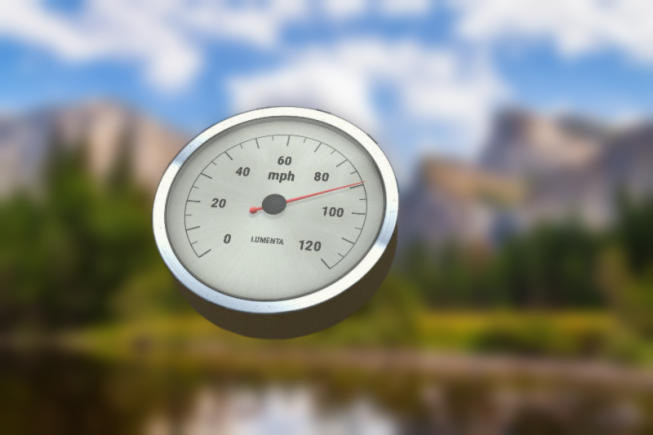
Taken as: 90,mph
